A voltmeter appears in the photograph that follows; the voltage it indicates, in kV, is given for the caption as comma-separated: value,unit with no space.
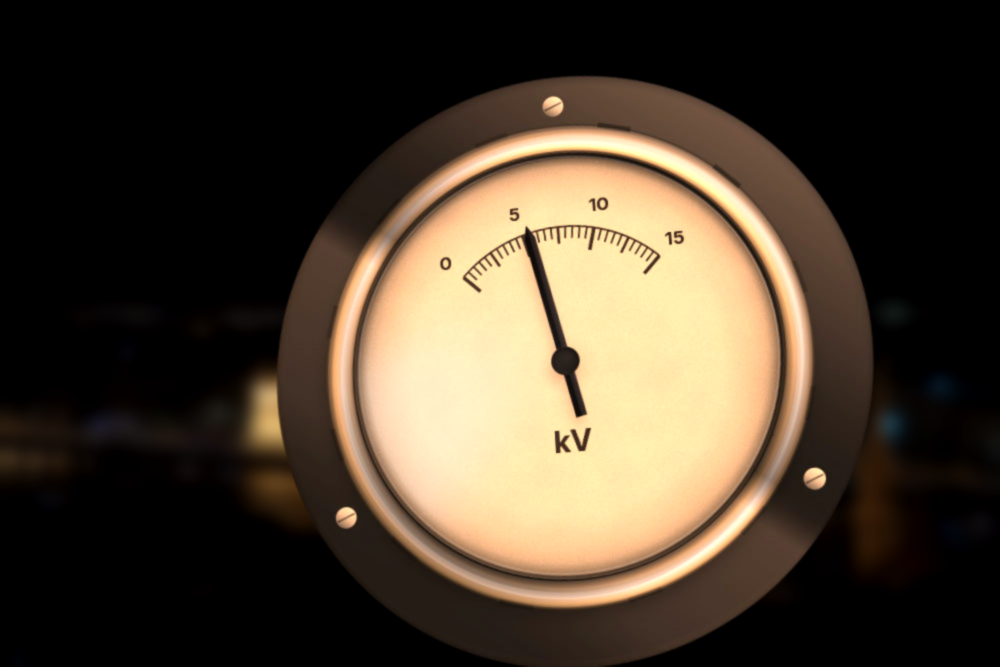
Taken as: 5.5,kV
